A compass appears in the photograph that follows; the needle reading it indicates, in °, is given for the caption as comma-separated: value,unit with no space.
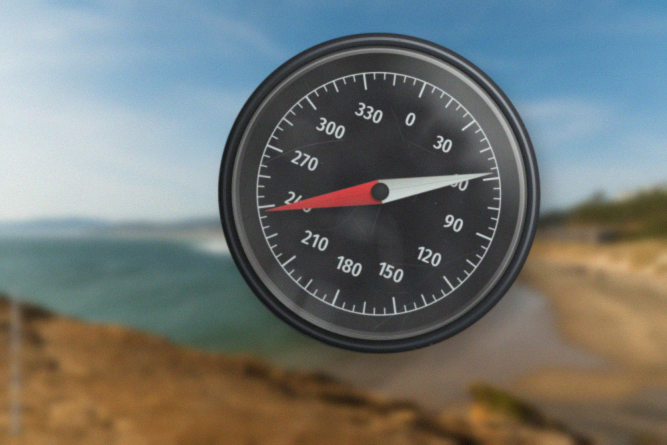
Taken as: 237.5,°
